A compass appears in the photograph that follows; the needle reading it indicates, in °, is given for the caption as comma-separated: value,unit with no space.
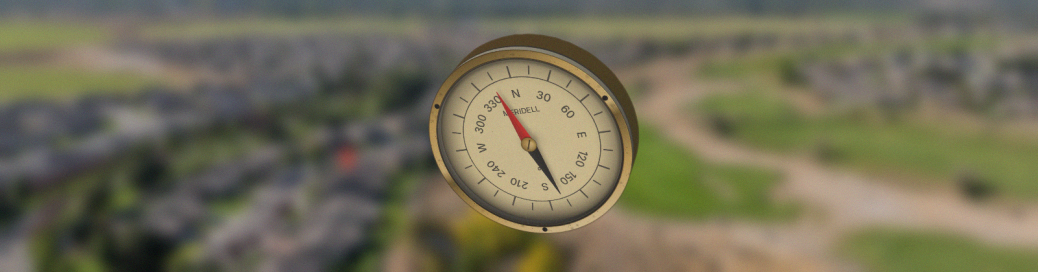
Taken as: 345,°
